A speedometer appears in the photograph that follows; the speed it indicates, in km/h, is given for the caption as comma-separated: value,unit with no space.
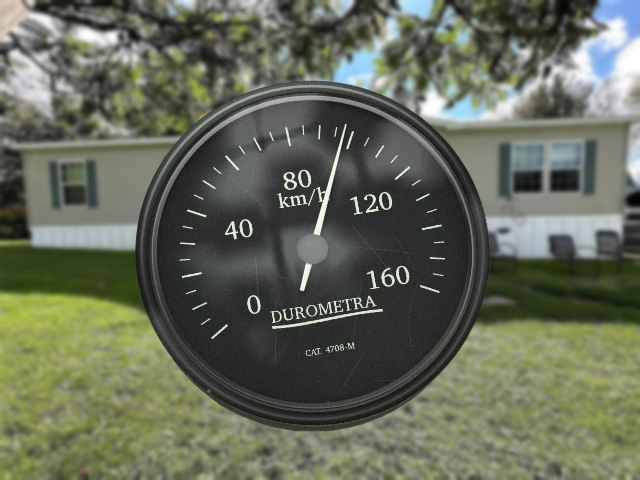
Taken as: 97.5,km/h
